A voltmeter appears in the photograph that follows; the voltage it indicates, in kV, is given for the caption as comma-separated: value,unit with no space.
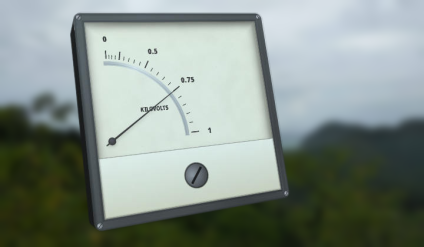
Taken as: 0.75,kV
